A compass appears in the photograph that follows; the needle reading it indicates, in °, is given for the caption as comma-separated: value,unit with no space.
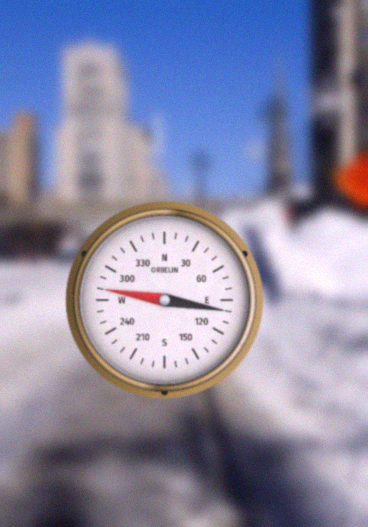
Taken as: 280,°
